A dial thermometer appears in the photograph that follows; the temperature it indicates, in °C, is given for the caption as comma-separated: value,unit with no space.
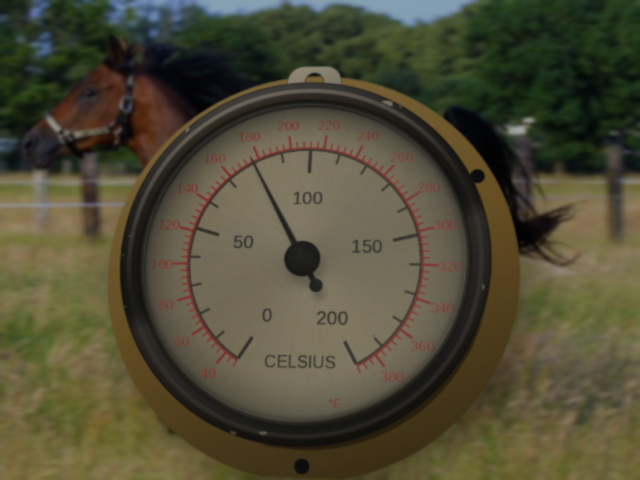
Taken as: 80,°C
